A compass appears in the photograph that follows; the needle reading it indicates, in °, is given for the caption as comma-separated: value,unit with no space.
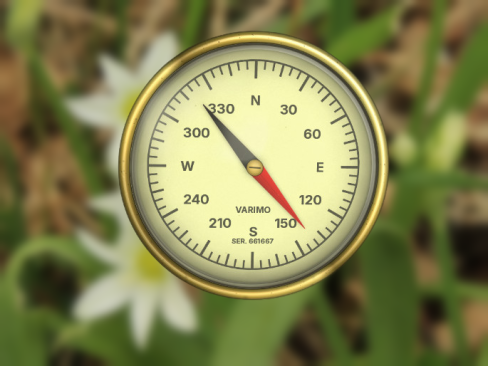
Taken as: 140,°
